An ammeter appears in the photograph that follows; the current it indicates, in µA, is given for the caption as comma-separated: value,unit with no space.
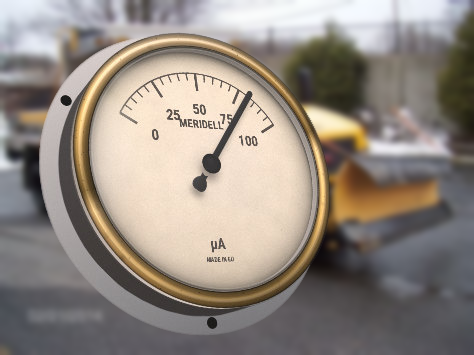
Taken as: 80,µA
